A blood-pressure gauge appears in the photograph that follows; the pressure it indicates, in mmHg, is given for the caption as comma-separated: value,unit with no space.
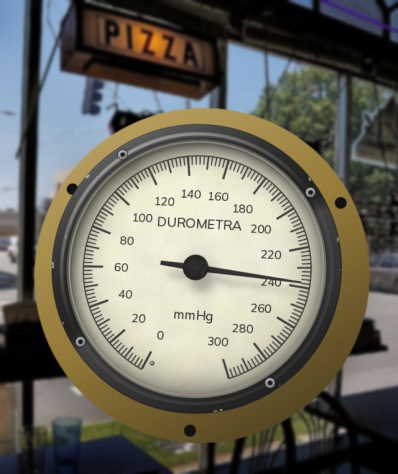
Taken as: 238,mmHg
